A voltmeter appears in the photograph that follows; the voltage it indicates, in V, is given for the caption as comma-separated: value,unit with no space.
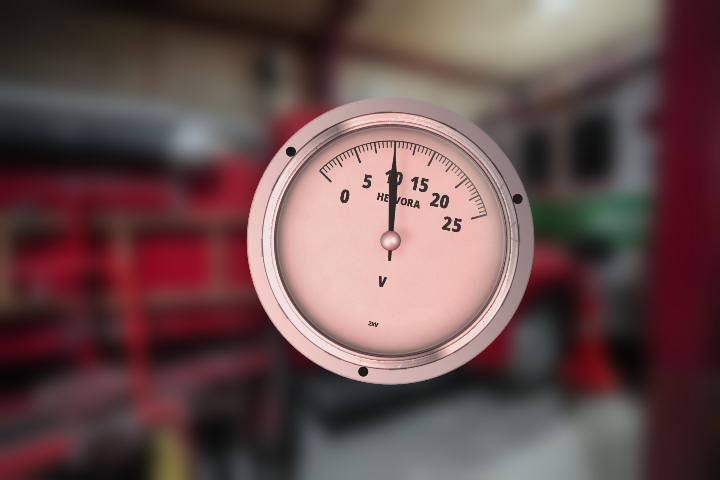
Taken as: 10,V
